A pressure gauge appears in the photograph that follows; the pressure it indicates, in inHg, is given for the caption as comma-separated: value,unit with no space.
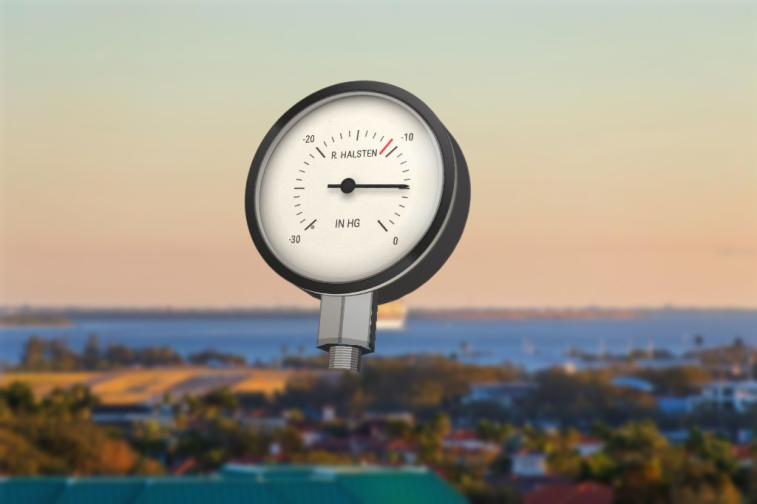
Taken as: -5,inHg
